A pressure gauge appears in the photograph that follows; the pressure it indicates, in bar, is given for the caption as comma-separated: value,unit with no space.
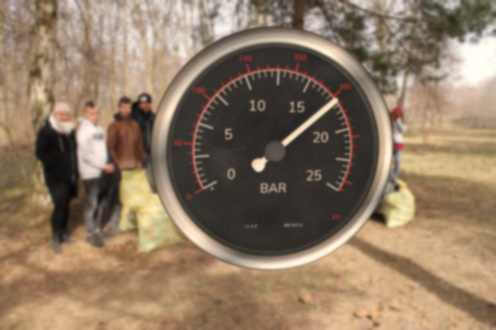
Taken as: 17.5,bar
